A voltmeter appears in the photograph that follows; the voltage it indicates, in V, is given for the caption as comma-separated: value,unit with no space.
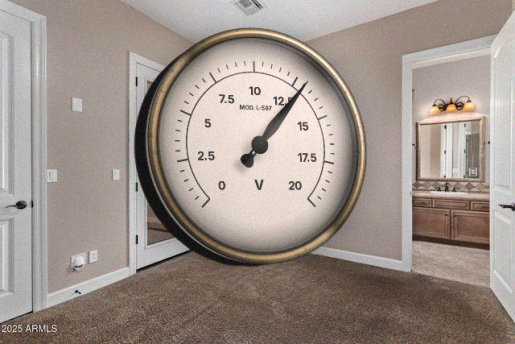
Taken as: 13,V
